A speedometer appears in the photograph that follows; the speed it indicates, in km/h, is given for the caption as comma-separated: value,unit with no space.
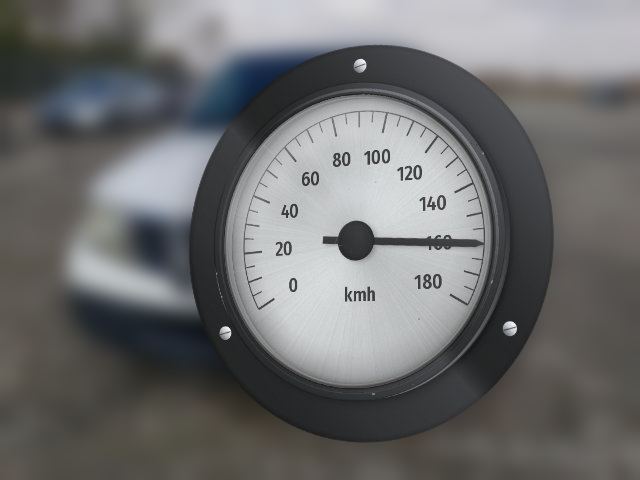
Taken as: 160,km/h
